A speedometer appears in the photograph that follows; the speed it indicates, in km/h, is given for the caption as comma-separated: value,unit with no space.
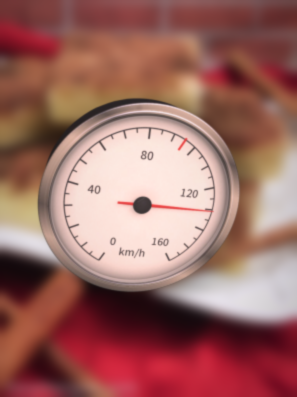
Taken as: 130,km/h
